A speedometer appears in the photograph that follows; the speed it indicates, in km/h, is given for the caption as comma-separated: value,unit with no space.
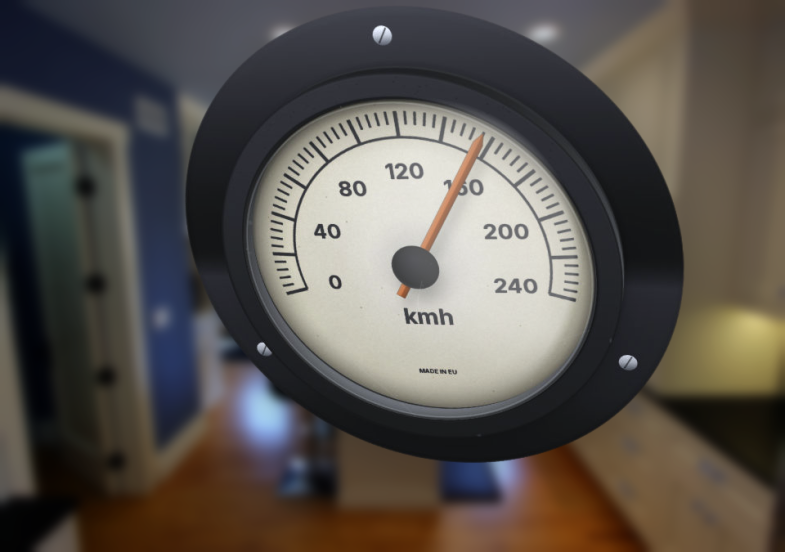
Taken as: 156,km/h
